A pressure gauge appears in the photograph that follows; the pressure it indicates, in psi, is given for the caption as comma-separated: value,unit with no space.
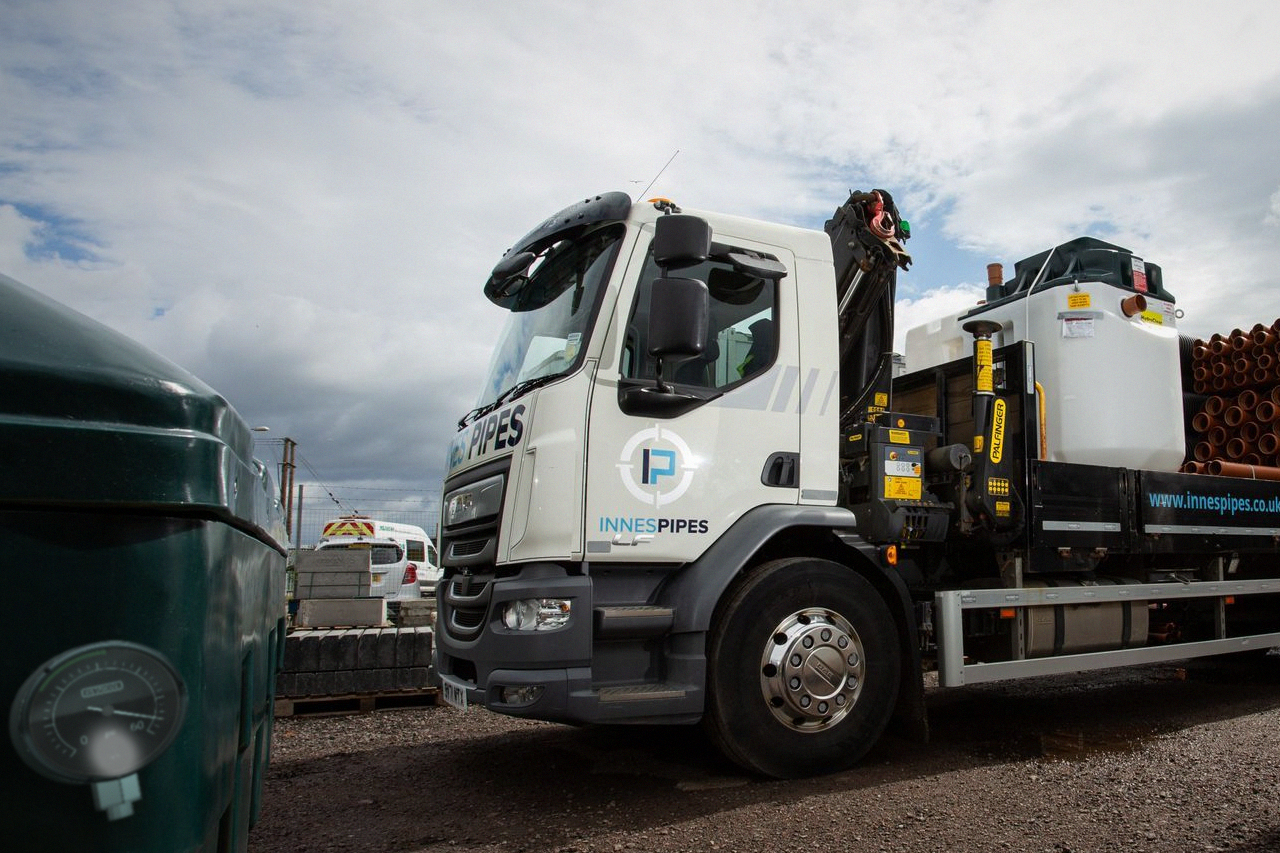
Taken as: 56,psi
